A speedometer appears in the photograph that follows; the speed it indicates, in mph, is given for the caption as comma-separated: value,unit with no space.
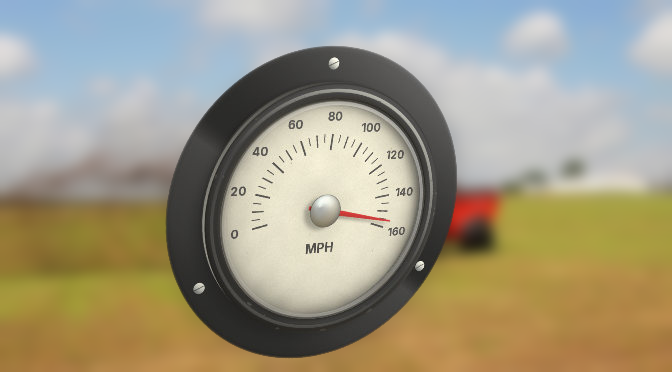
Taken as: 155,mph
